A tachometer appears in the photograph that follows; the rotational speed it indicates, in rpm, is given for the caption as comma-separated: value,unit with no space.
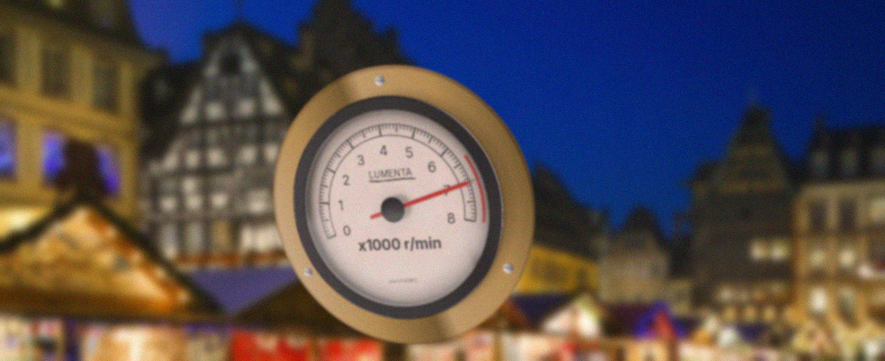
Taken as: 7000,rpm
